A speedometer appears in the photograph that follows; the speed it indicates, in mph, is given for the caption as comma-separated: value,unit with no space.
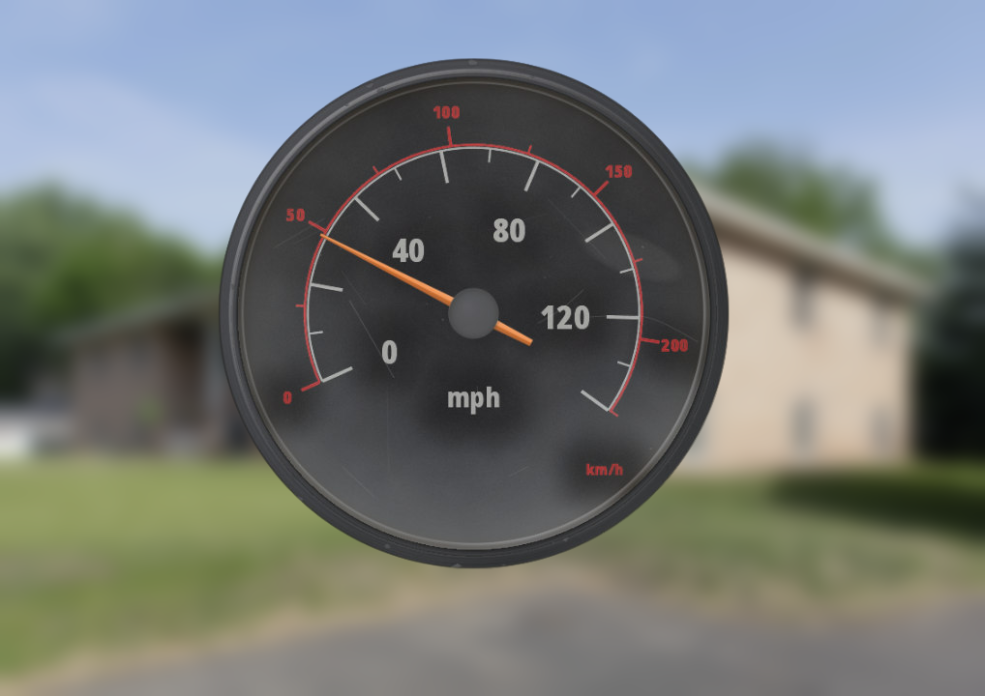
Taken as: 30,mph
